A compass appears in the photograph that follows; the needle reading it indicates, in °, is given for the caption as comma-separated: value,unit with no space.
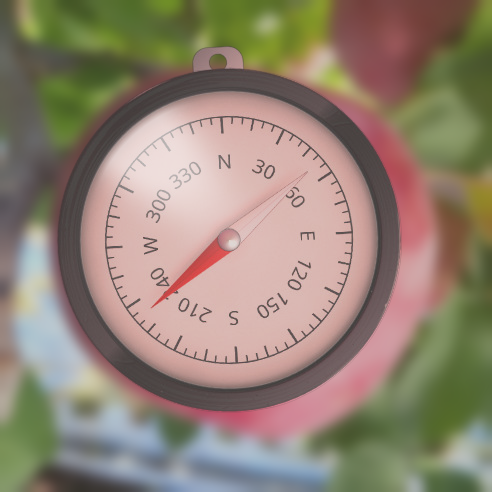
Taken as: 232.5,°
